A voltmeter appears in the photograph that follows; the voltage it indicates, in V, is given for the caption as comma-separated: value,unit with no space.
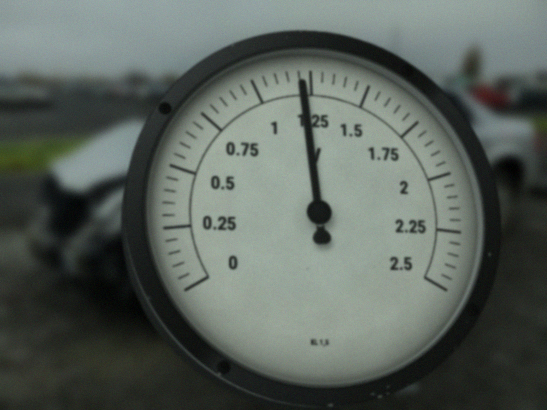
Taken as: 1.2,V
